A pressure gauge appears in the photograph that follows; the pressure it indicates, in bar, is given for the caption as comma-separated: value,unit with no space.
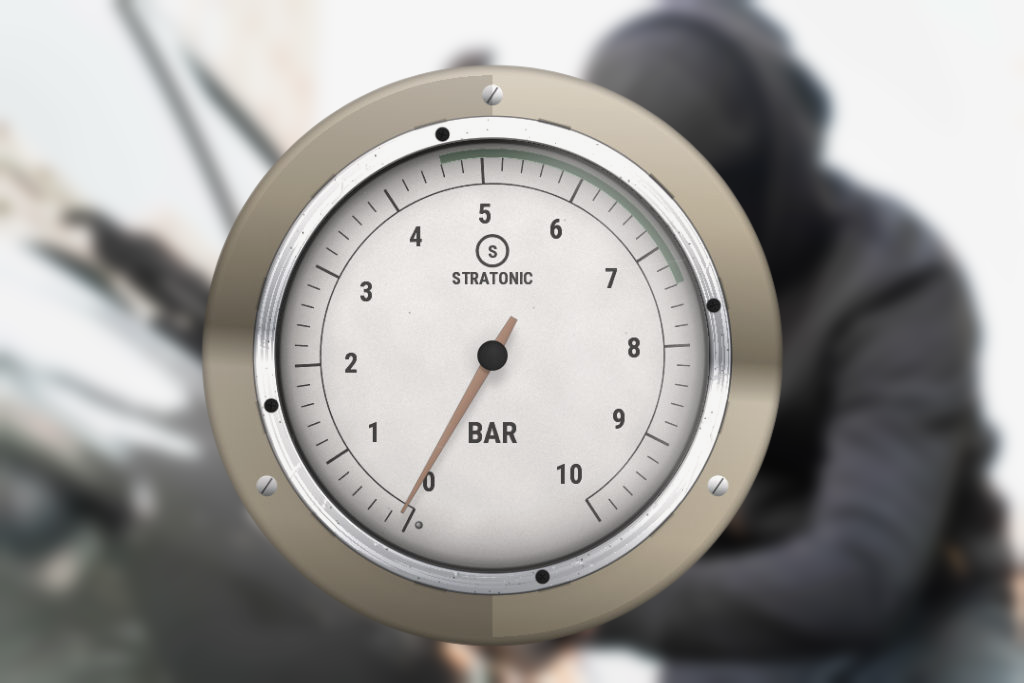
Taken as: 0.1,bar
